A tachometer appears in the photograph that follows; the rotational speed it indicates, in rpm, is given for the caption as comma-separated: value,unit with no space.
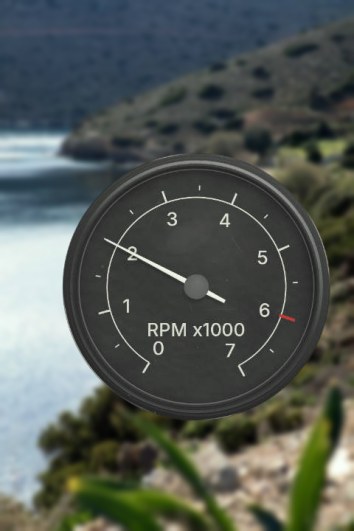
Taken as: 2000,rpm
